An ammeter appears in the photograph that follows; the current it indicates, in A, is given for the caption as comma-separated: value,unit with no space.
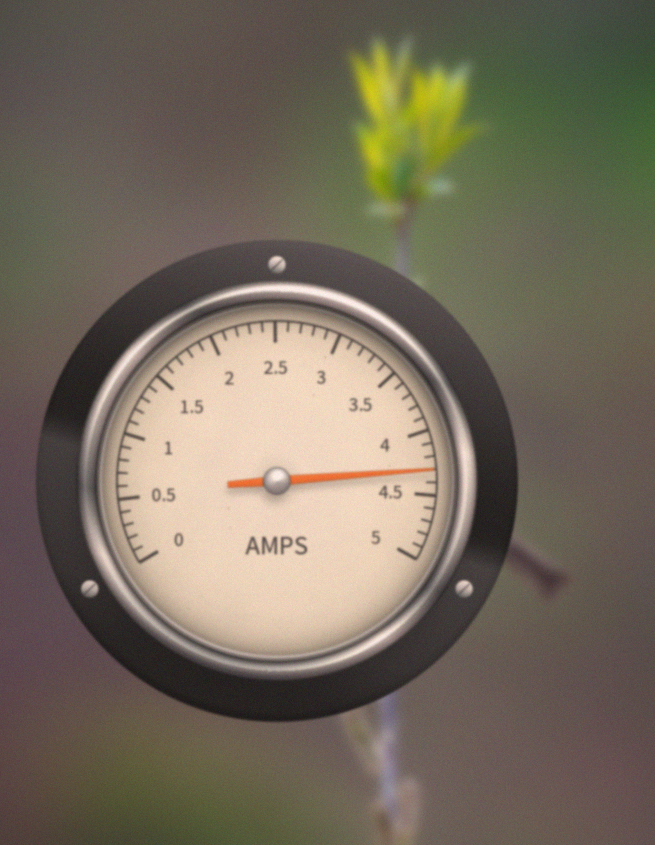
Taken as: 4.3,A
